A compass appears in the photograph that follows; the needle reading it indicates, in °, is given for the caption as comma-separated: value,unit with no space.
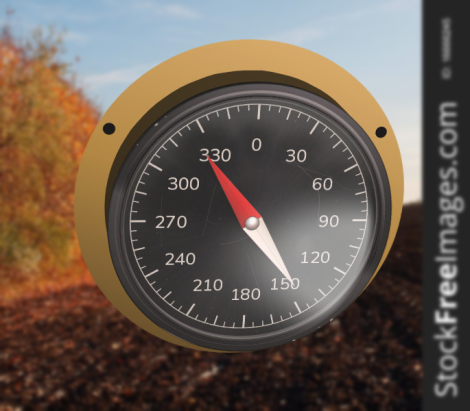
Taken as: 325,°
